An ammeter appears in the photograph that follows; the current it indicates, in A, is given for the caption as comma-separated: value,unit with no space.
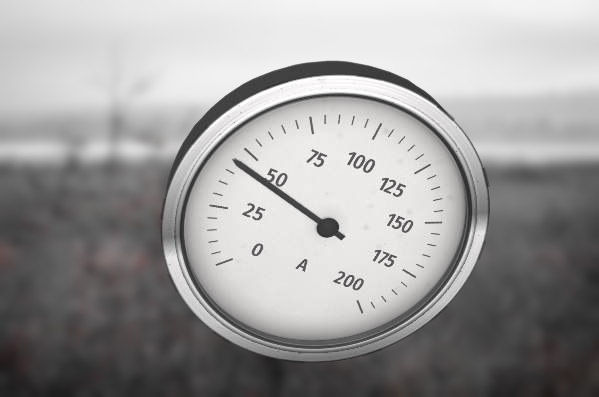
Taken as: 45,A
